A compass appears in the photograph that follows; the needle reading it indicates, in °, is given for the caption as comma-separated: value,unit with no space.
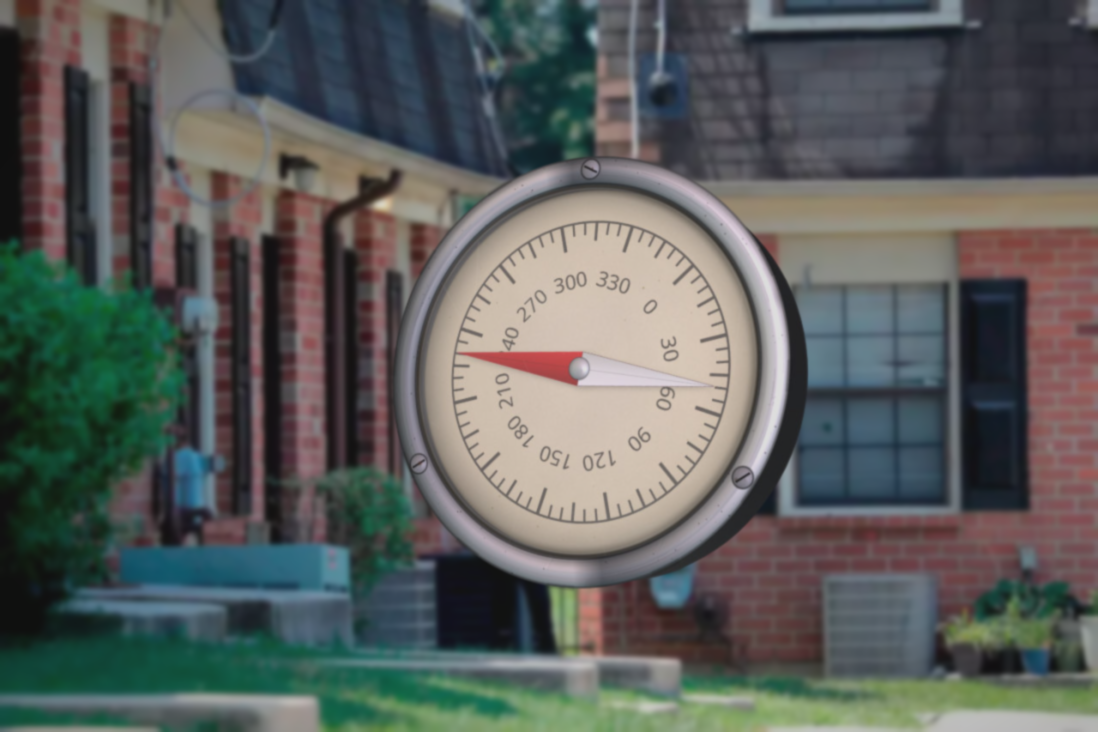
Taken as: 230,°
